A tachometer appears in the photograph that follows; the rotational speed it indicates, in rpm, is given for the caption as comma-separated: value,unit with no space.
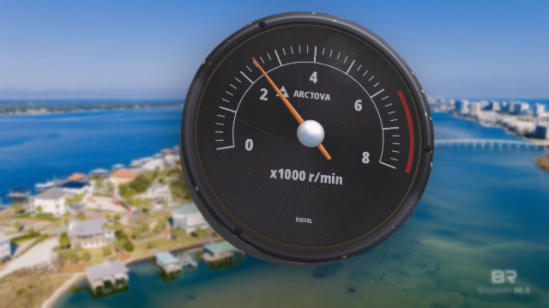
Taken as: 2400,rpm
